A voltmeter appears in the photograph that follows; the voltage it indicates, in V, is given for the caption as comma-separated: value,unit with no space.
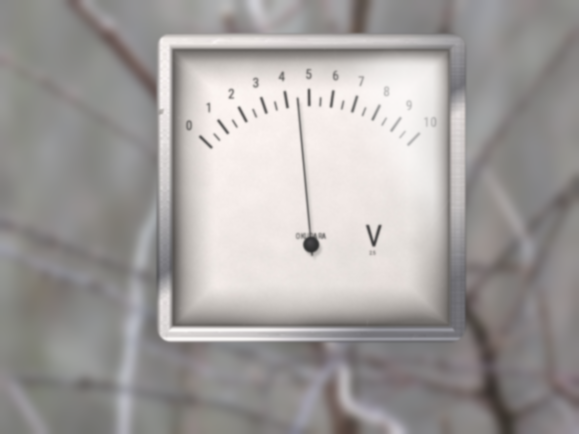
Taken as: 4.5,V
